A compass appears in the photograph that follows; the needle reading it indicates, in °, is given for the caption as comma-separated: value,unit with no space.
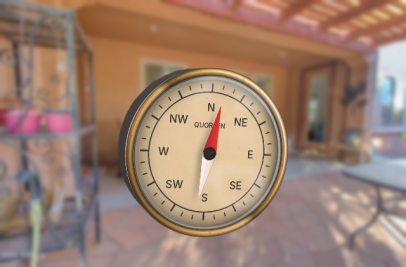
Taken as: 10,°
